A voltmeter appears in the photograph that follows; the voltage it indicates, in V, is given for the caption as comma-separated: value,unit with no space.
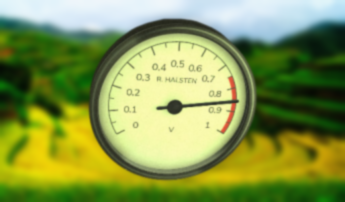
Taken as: 0.85,V
